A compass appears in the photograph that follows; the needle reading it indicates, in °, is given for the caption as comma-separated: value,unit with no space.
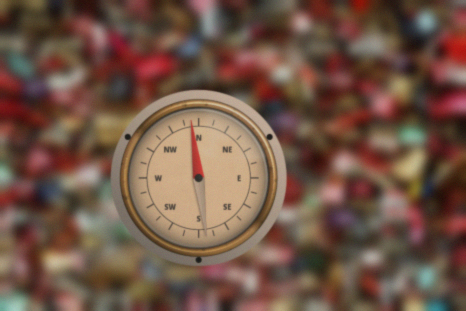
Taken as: 352.5,°
